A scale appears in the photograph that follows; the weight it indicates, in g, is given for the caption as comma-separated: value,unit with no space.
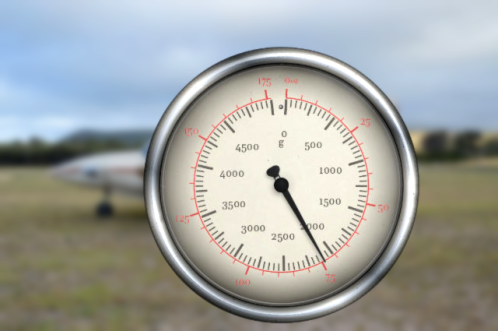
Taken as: 2100,g
